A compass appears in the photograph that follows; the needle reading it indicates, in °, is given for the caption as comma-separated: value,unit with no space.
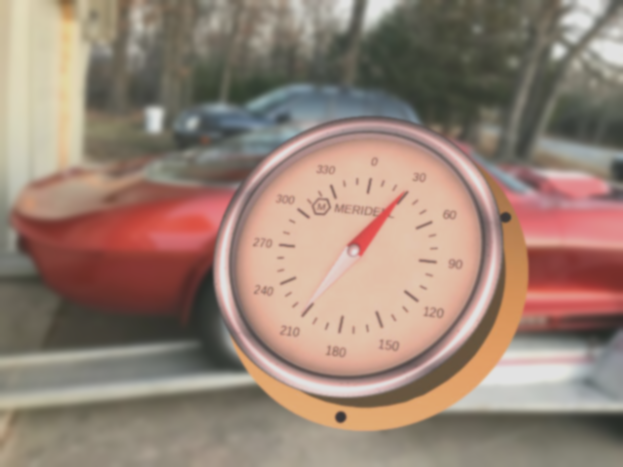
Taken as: 30,°
